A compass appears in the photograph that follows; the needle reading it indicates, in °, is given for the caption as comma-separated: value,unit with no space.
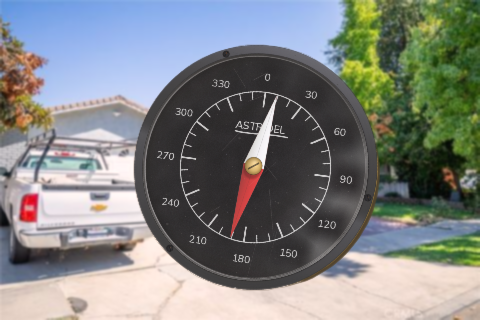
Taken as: 190,°
